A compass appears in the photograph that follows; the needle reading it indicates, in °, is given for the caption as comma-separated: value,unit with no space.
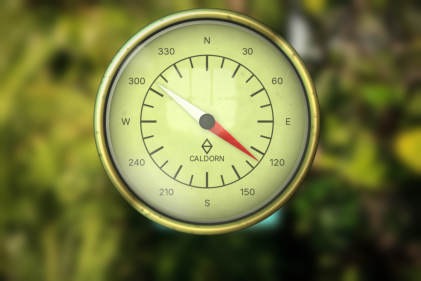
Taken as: 127.5,°
